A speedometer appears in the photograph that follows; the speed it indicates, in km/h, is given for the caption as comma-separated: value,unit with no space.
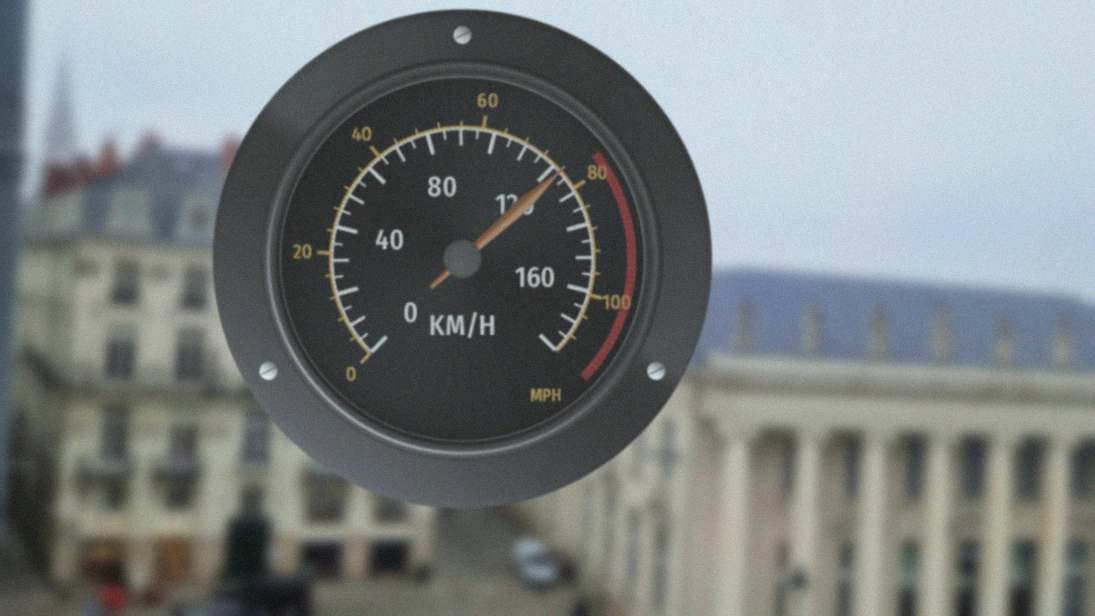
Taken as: 122.5,km/h
